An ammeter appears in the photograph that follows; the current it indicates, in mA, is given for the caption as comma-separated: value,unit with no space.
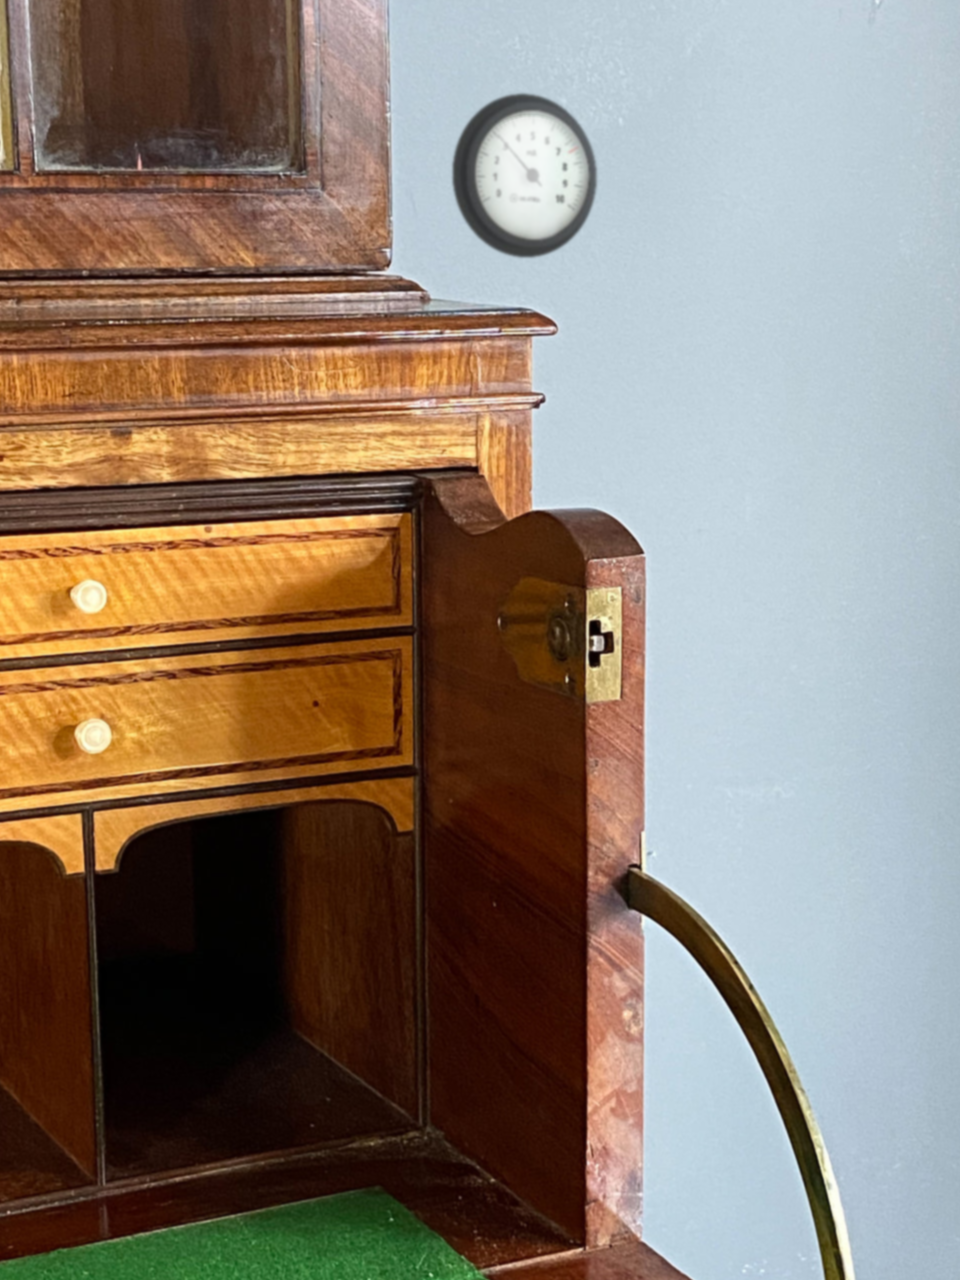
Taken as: 3,mA
